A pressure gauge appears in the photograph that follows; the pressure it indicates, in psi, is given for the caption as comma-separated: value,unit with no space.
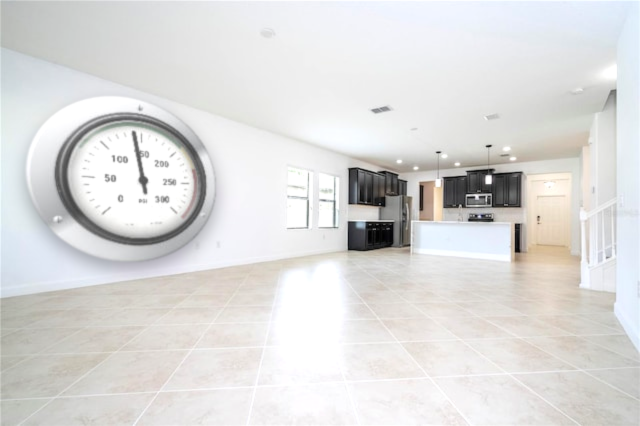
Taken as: 140,psi
